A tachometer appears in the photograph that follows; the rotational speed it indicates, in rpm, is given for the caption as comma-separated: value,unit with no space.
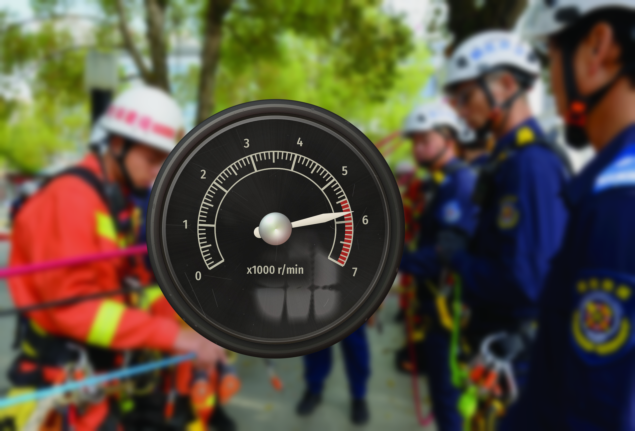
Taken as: 5800,rpm
